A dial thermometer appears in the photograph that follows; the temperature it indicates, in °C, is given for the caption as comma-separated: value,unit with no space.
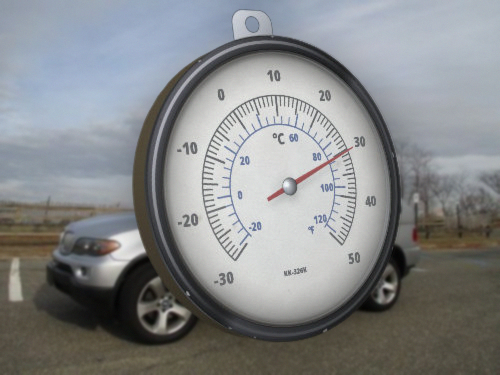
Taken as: 30,°C
